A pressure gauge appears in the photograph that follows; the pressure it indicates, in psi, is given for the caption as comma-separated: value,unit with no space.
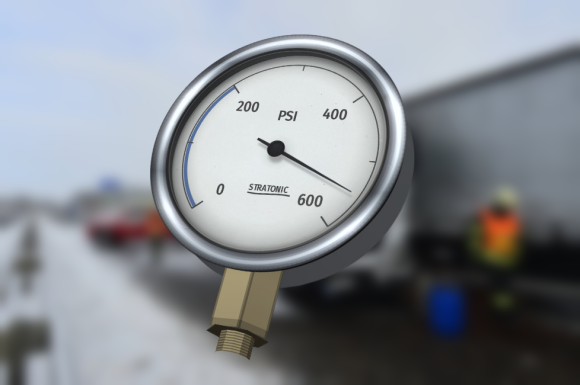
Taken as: 550,psi
